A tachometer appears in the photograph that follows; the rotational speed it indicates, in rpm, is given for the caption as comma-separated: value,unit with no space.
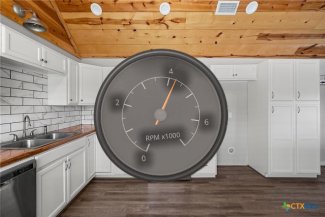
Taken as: 4250,rpm
